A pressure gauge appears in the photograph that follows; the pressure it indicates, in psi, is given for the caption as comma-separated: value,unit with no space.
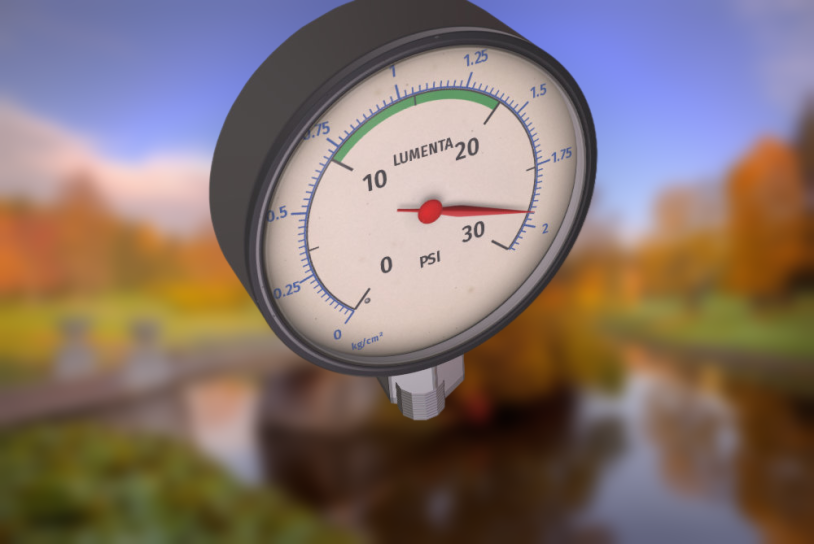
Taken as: 27.5,psi
